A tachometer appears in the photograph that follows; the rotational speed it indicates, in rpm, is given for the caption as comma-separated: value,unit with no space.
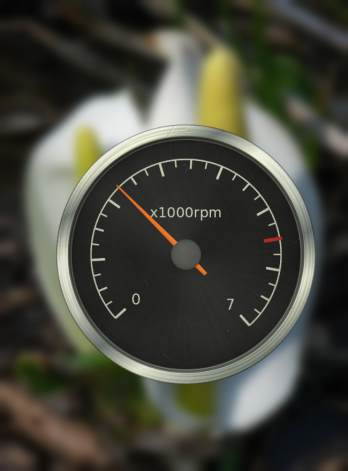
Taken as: 2250,rpm
